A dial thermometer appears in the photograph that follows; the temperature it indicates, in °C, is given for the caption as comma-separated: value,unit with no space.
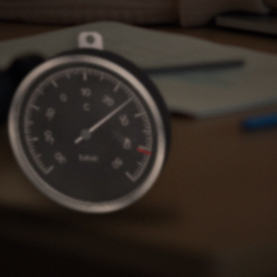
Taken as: 25,°C
